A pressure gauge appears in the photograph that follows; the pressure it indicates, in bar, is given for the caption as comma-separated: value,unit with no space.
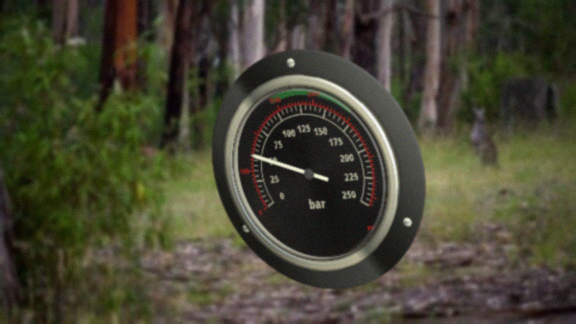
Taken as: 50,bar
